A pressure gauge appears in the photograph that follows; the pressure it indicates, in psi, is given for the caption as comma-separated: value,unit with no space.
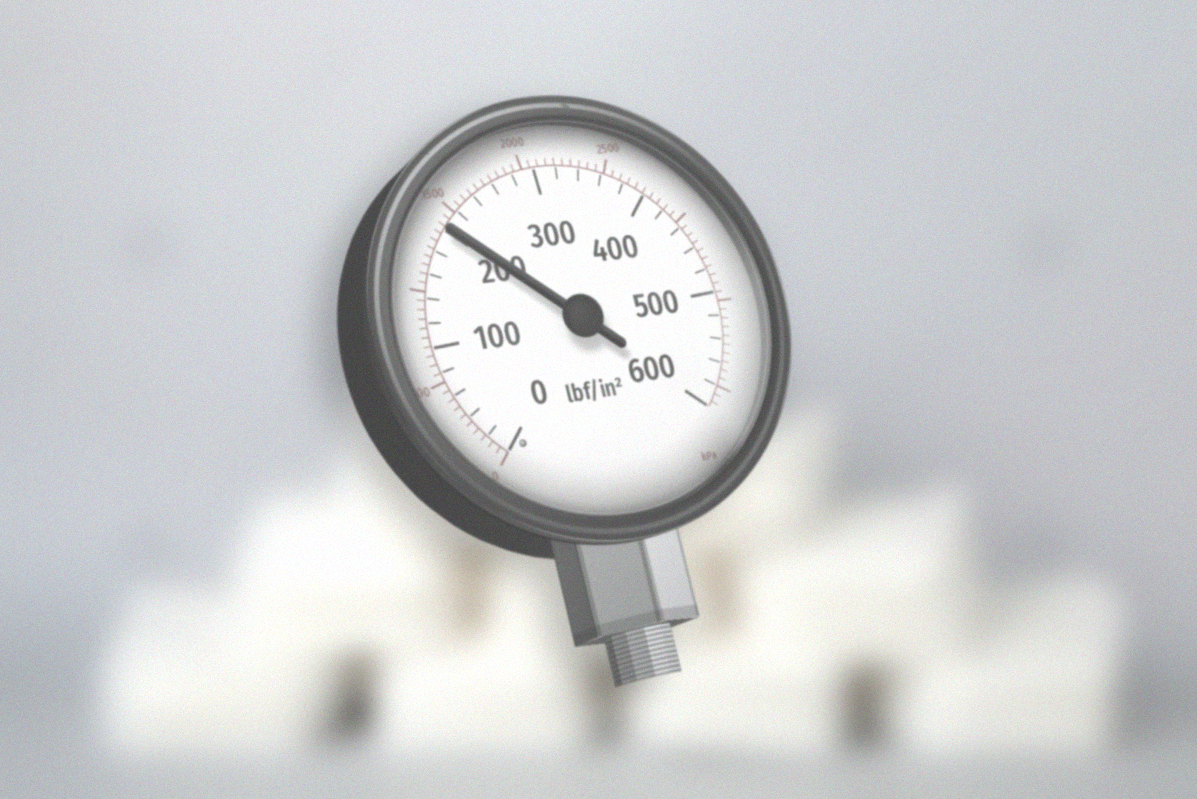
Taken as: 200,psi
